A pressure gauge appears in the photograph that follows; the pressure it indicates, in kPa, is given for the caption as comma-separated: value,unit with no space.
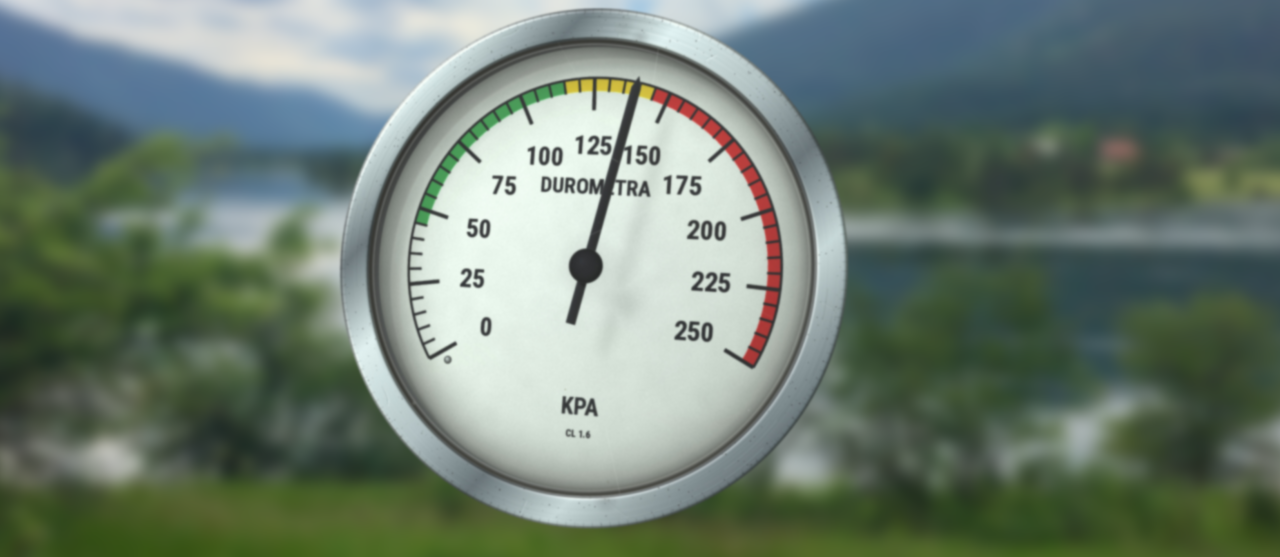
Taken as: 140,kPa
